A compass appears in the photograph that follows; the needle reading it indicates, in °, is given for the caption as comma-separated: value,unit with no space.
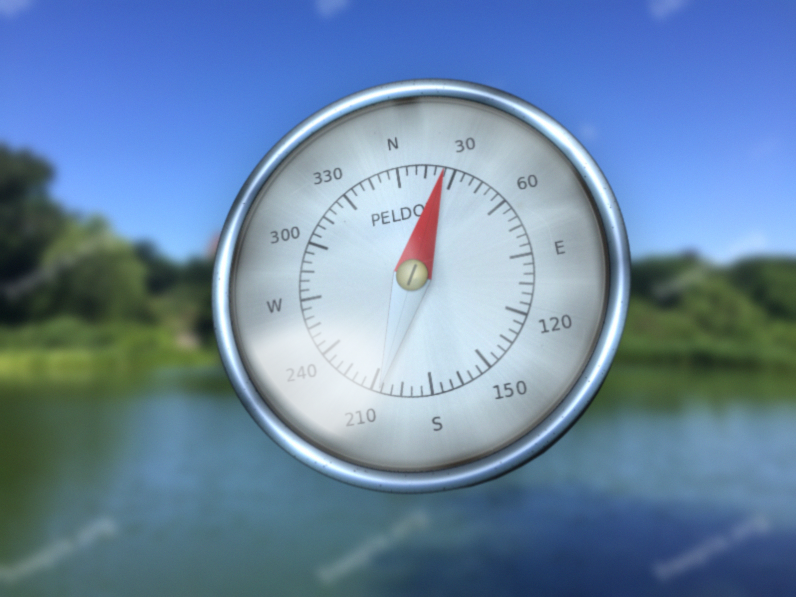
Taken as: 25,°
